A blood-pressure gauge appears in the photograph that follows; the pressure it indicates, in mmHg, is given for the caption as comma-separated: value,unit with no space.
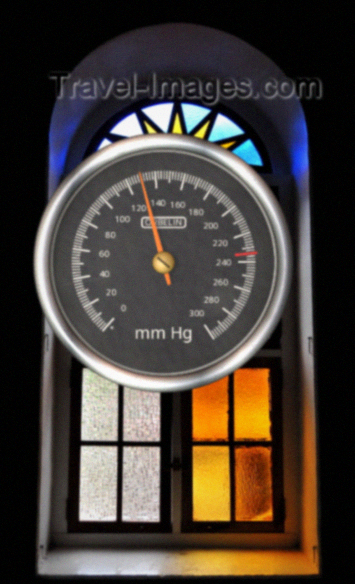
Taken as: 130,mmHg
